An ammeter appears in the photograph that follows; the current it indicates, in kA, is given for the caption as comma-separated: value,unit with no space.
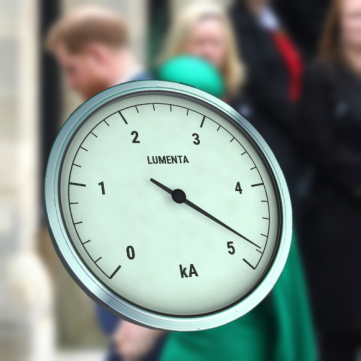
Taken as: 4.8,kA
